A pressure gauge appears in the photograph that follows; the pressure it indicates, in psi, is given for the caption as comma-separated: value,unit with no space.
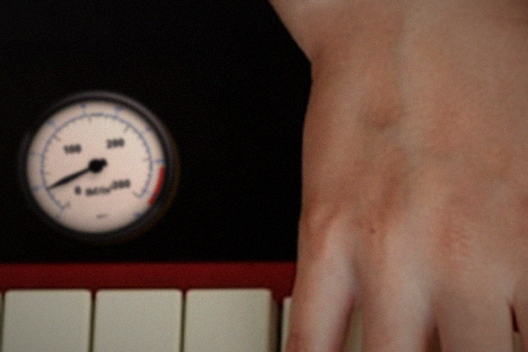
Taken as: 30,psi
